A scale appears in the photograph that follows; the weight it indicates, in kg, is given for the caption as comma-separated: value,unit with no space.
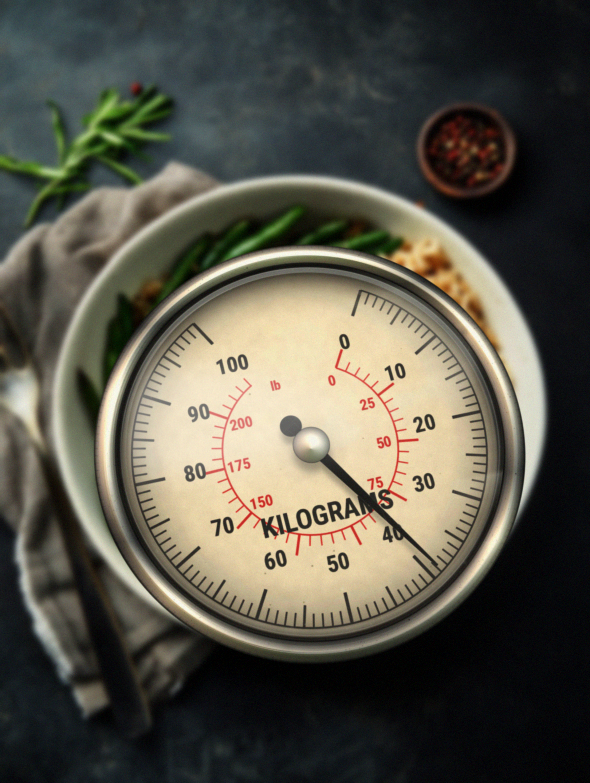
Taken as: 39,kg
